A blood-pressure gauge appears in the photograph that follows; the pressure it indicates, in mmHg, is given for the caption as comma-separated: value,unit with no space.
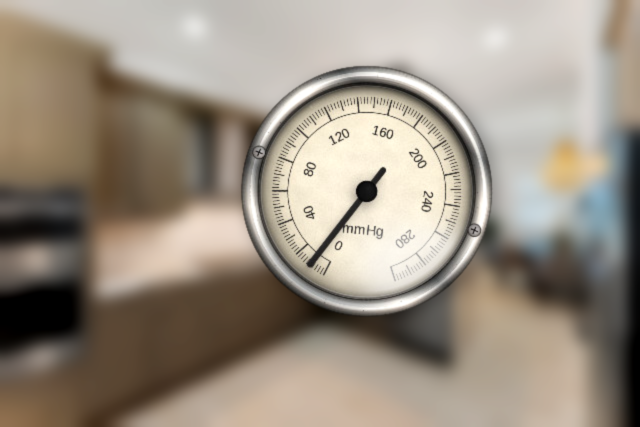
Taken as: 10,mmHg
